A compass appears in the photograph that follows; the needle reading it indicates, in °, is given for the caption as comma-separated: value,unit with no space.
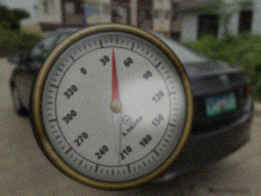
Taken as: 40,°
